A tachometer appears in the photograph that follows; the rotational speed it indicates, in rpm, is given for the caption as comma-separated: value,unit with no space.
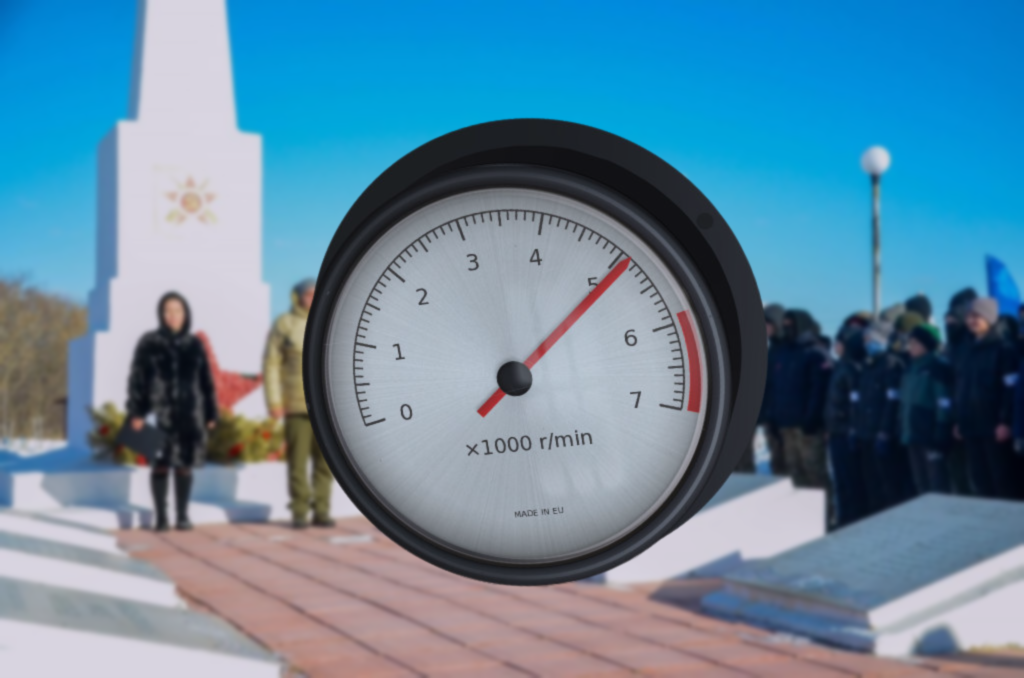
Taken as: 5100,rpm
